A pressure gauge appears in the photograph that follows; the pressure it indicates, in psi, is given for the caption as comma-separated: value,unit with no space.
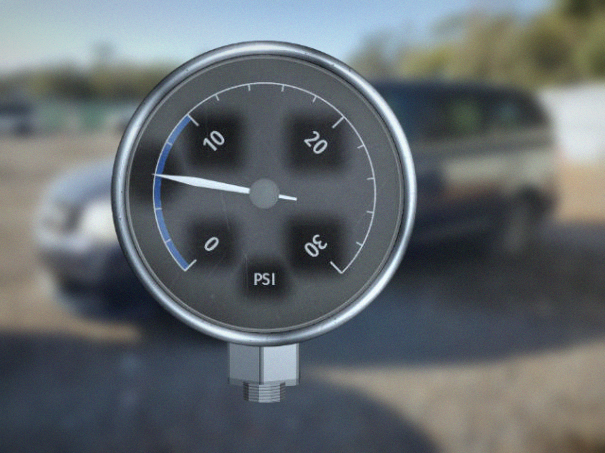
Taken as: 6,psi
